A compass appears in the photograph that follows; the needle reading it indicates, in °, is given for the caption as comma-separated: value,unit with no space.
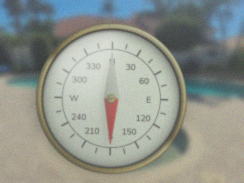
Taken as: 180,°
